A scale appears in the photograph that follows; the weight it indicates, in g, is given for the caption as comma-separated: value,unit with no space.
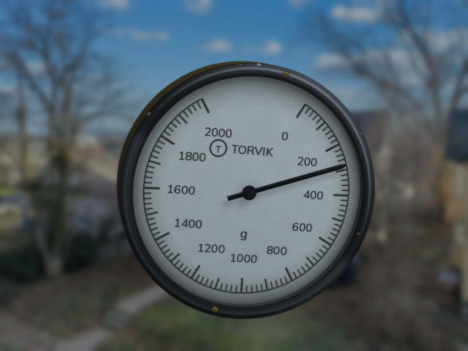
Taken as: 280,g
